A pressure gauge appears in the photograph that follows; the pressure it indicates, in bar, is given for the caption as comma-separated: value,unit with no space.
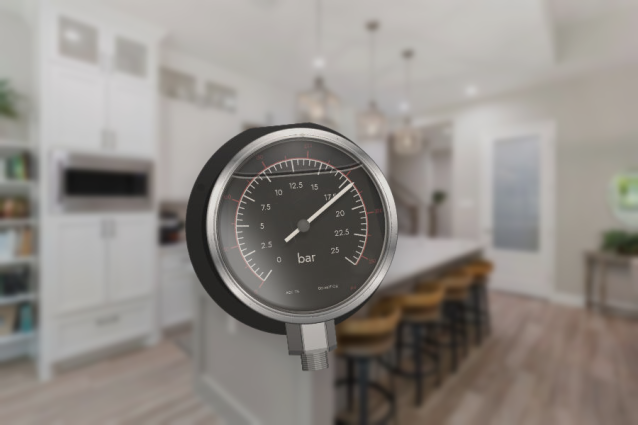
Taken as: 18,bar
